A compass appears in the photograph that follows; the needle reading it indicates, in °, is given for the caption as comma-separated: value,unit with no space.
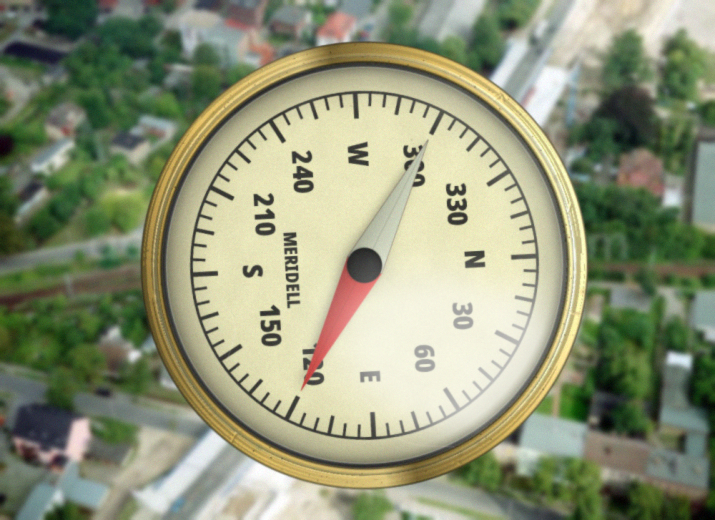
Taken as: 120,°
